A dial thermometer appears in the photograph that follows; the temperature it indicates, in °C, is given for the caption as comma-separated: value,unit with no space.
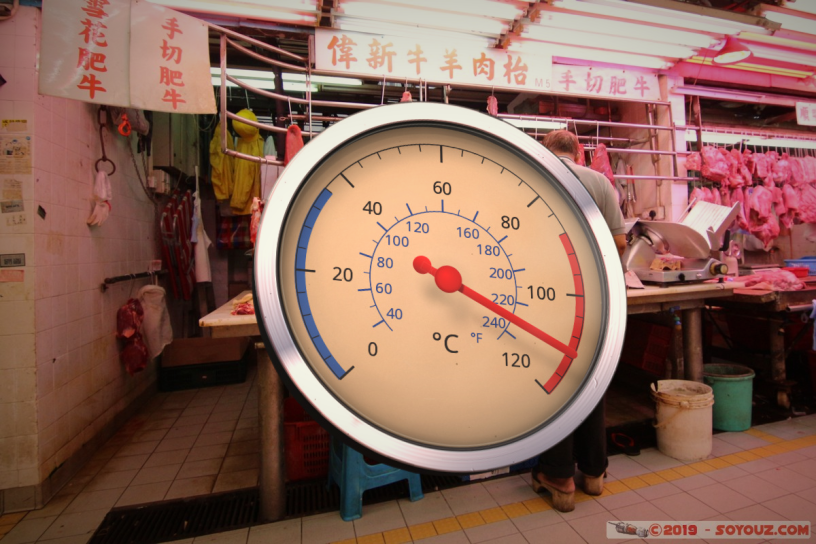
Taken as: 112,°C
